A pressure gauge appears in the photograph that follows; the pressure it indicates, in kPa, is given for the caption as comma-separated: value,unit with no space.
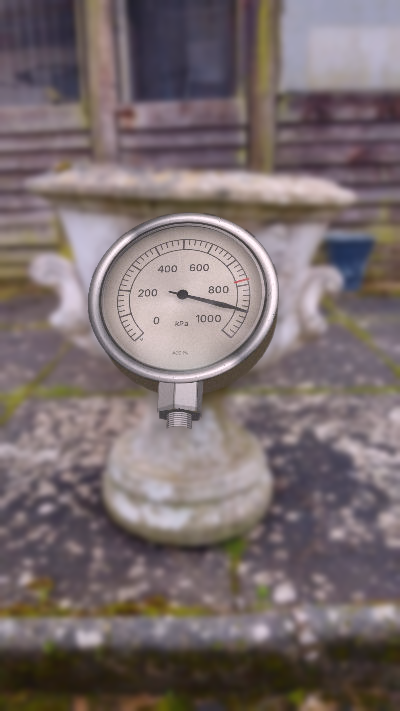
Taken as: 900,kPa
